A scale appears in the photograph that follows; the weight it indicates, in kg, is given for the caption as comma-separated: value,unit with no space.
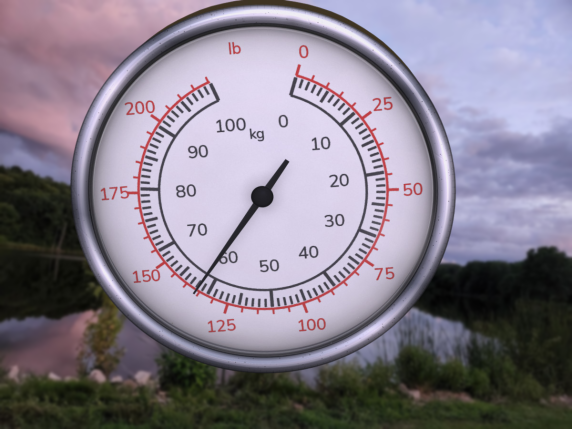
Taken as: 62,kg
